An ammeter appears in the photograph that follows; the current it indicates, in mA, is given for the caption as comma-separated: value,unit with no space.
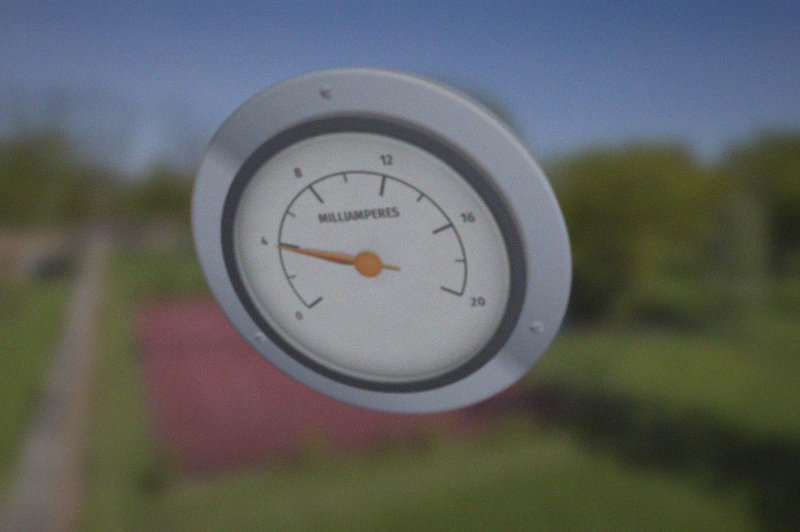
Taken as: 4,mA
